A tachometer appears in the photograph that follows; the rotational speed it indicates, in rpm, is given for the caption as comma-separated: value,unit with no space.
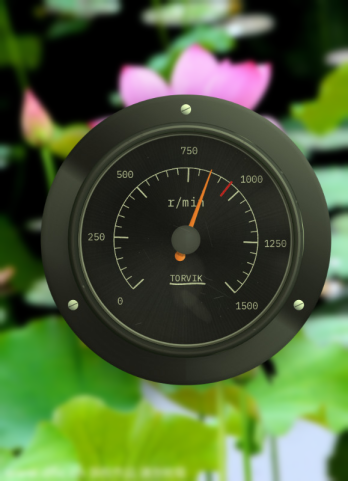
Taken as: 850,rpm
